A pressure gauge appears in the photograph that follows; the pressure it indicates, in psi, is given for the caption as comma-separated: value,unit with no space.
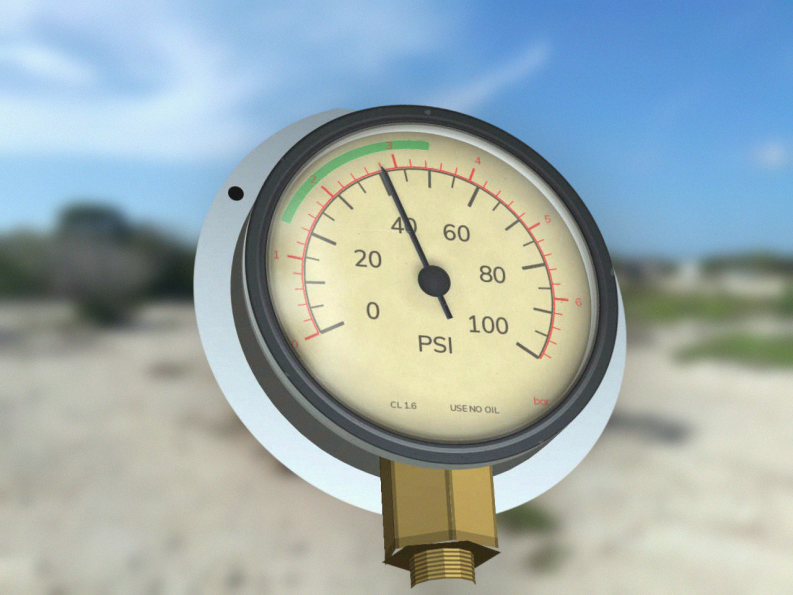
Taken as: 40,psi
